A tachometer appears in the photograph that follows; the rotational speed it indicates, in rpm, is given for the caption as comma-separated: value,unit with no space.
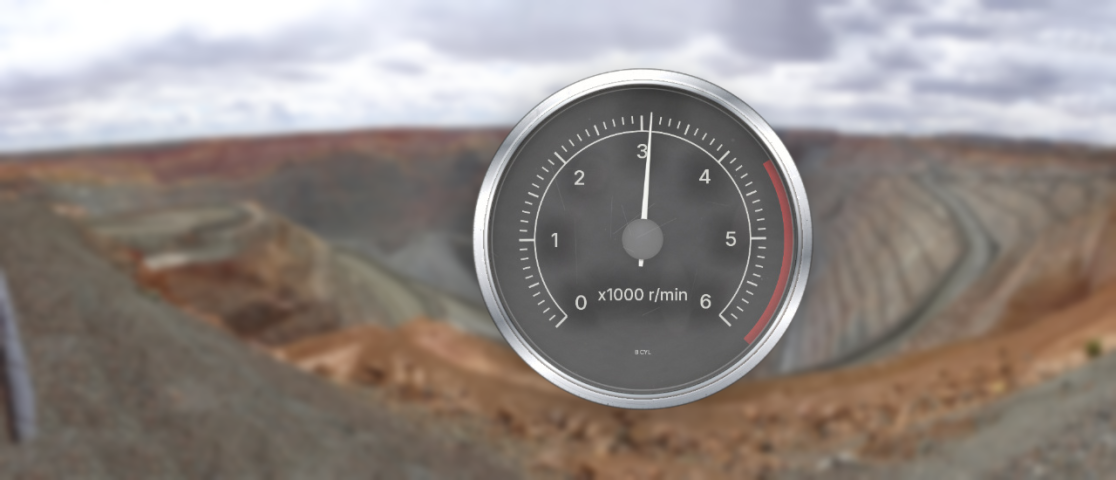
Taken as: 3100,rpm
